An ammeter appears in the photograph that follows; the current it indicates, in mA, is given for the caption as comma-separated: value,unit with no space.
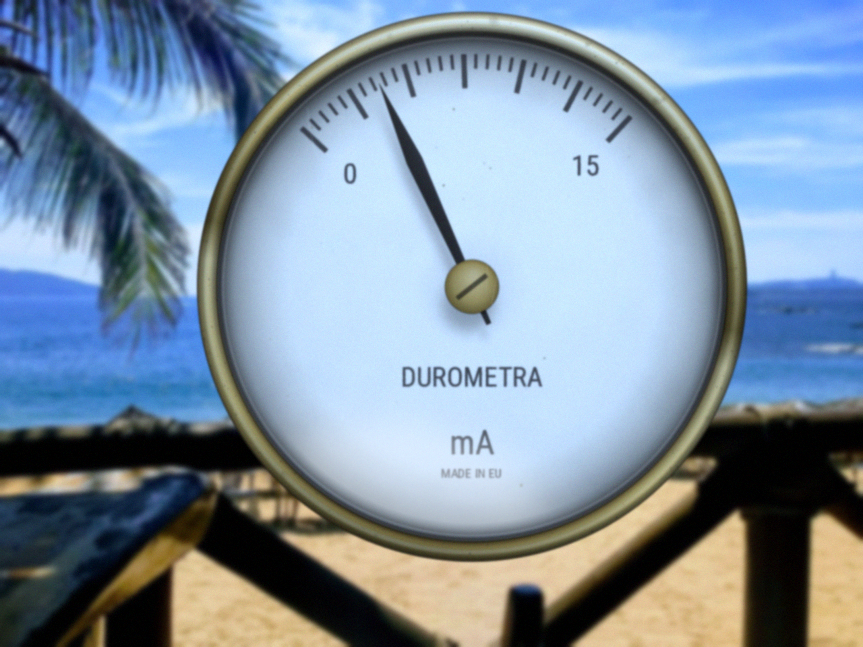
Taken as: 3.75,mA
